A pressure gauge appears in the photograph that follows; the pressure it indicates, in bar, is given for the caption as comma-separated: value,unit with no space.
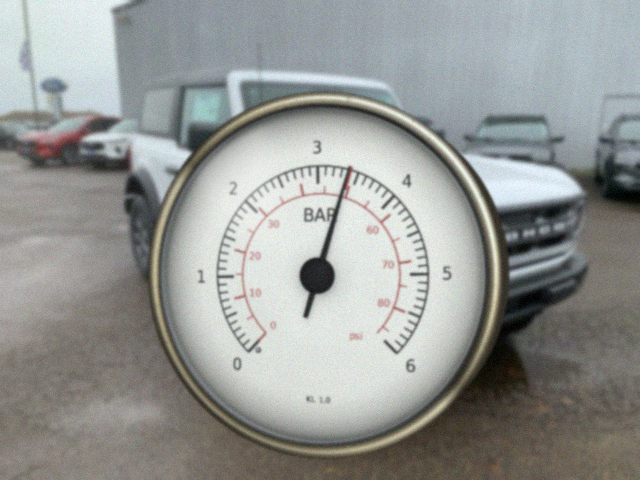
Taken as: 3.4,bar
